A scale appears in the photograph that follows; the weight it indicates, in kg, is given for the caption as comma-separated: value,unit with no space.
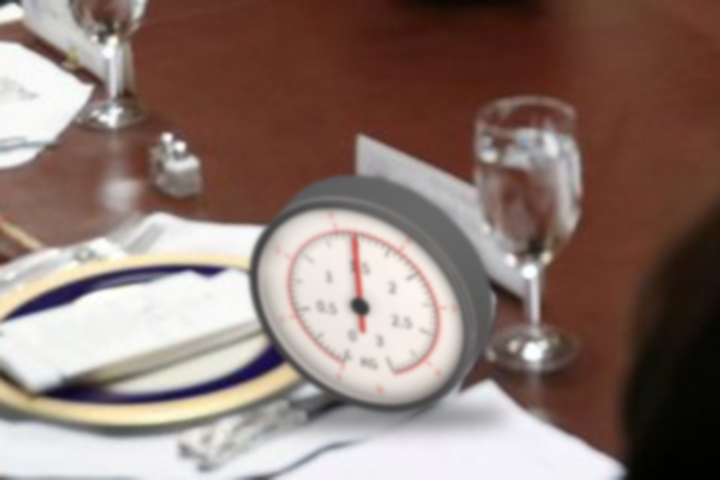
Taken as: 1.5,kg
